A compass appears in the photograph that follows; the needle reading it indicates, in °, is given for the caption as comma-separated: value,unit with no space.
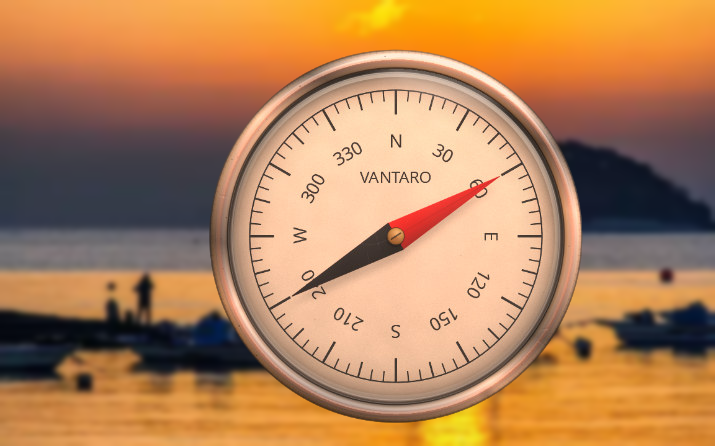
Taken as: 60,°
